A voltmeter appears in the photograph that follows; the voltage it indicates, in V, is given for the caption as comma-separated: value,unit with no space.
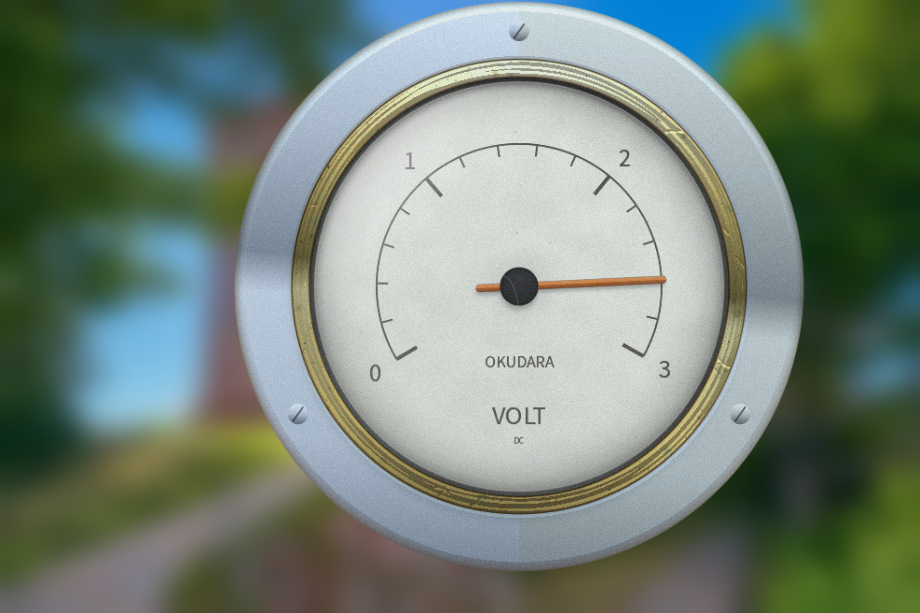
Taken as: 2.6,V
